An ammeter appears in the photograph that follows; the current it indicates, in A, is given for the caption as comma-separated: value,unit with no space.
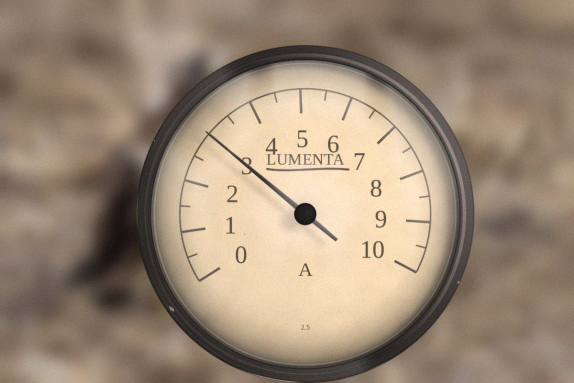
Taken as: 3,A
